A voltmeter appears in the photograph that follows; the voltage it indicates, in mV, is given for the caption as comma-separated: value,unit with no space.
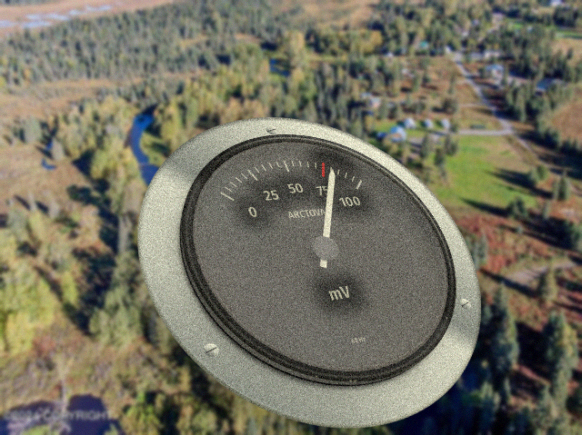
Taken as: 80,mV
